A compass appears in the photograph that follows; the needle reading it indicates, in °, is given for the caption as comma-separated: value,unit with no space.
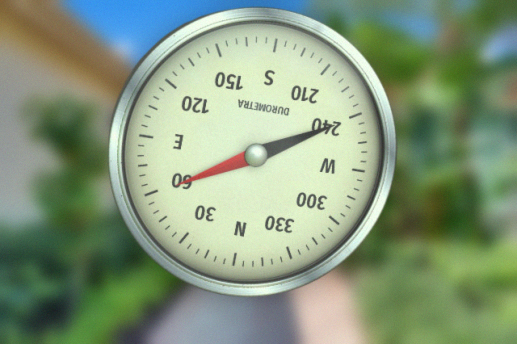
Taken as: 60,°
